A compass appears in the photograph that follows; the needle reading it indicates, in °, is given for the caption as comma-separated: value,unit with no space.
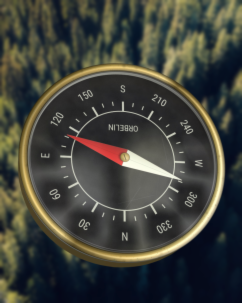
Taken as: 110,°
